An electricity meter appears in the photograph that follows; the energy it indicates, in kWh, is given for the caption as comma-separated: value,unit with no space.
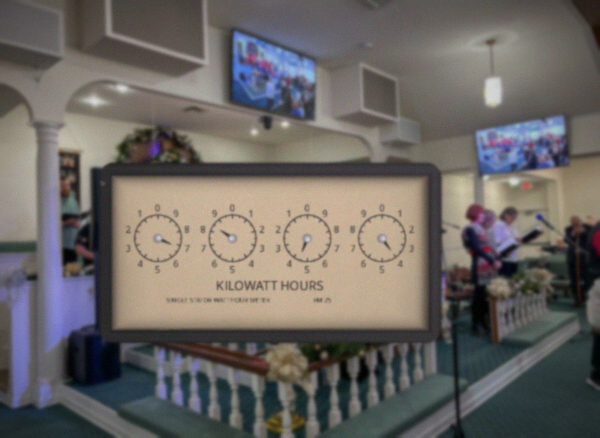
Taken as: 6844,kWh
